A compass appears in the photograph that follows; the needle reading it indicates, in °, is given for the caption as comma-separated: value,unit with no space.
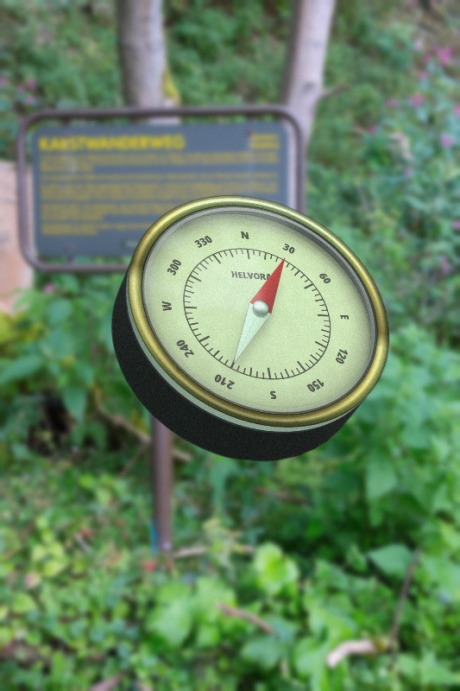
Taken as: 30,°
